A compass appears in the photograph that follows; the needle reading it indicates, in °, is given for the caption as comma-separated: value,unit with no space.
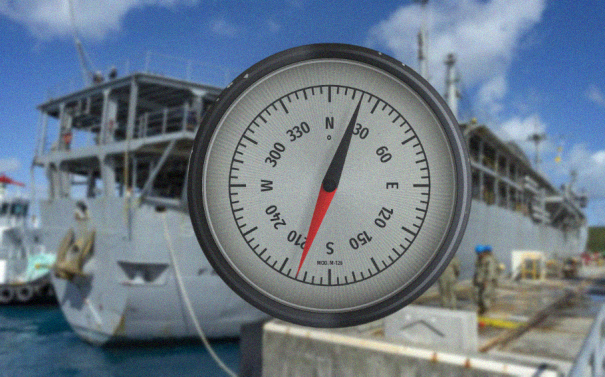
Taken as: 200,°
